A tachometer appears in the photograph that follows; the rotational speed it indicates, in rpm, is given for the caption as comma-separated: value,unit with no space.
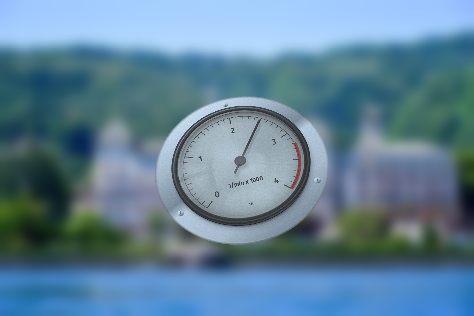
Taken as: 2500,rpm
